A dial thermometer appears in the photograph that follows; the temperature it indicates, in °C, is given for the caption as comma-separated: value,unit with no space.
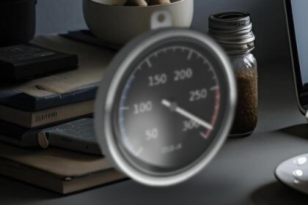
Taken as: 290,°C
